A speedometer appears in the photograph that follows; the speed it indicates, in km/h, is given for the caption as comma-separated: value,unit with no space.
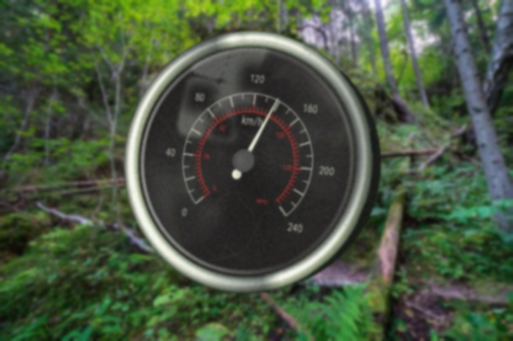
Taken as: 140,km/h
